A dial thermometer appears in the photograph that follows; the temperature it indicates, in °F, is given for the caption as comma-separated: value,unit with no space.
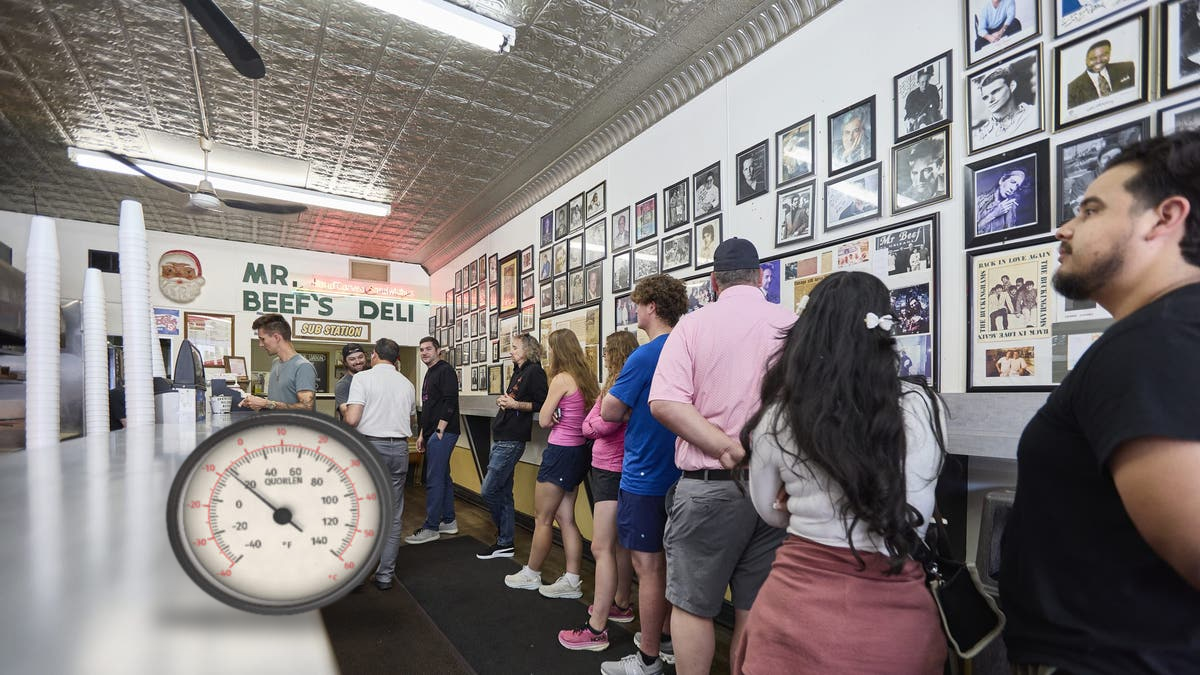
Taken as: 20,°F
